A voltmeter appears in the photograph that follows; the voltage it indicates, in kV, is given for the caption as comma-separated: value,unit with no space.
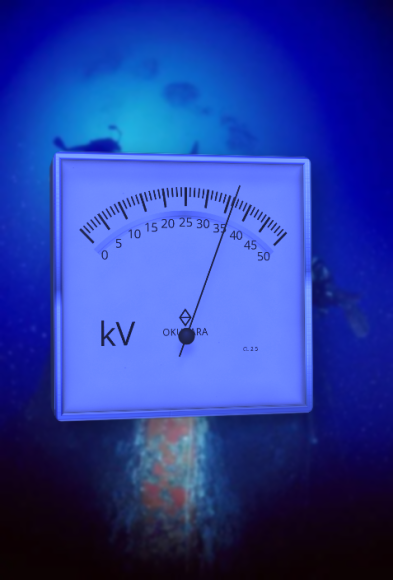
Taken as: 36,kV
